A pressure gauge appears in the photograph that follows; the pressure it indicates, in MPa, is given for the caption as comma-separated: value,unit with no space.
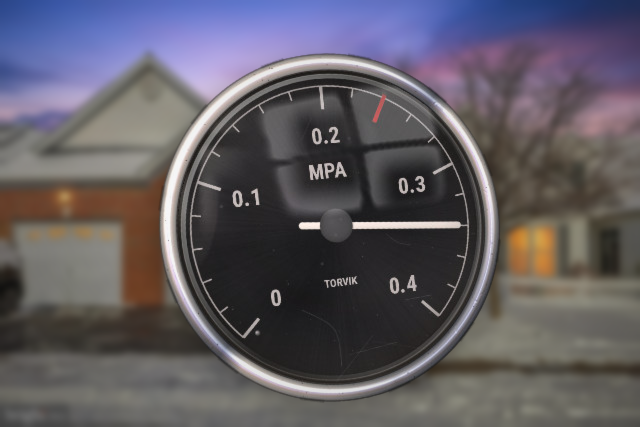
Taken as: 0.34,MPa
